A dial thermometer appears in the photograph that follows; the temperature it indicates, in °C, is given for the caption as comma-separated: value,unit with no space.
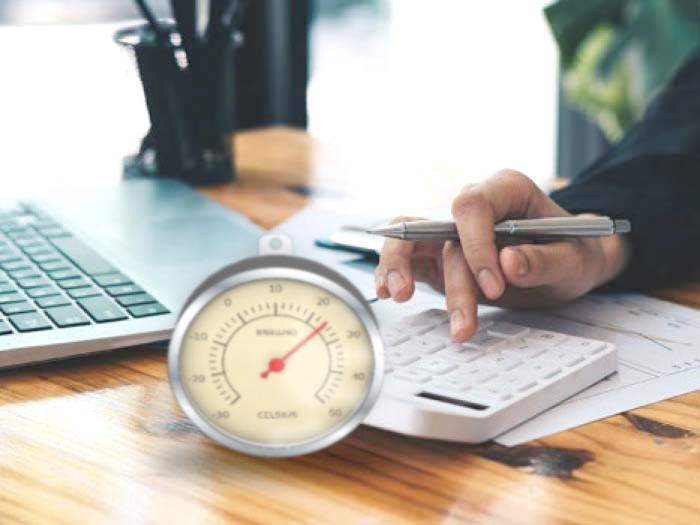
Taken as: 24,°C
